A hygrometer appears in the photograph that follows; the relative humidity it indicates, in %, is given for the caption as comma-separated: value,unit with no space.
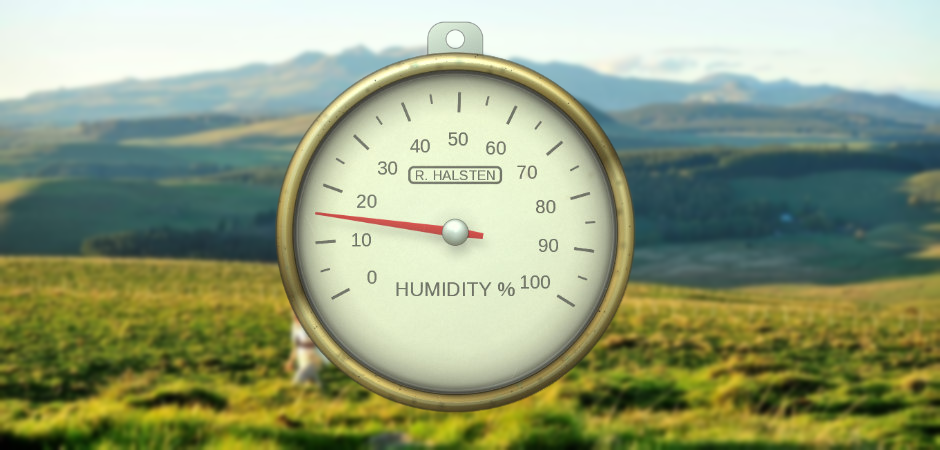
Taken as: 15,%
